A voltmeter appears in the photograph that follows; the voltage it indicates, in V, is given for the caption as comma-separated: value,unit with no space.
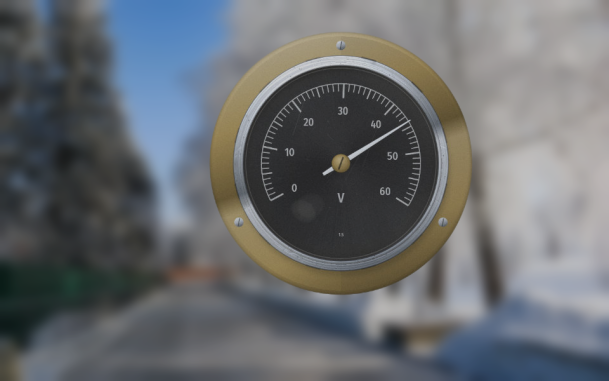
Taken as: 44,V
